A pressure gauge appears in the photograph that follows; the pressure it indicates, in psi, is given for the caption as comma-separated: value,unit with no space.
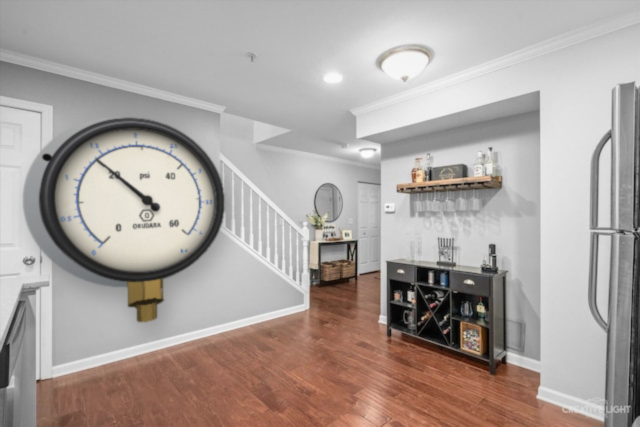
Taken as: 20,psi
